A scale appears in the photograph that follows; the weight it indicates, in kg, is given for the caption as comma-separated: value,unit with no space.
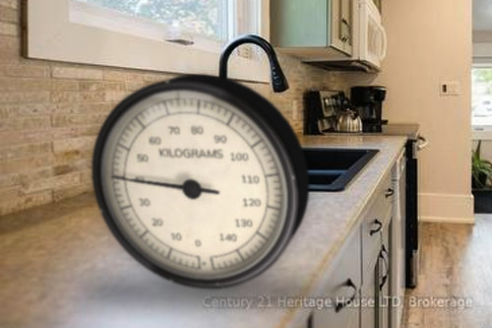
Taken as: 40,kg
